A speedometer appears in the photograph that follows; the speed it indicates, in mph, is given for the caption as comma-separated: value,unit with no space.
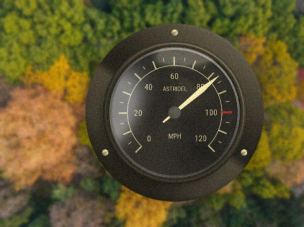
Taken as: 82.5,mph
